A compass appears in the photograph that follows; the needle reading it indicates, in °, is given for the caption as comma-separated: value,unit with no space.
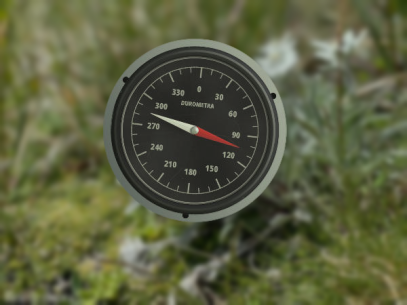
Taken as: 105,°
